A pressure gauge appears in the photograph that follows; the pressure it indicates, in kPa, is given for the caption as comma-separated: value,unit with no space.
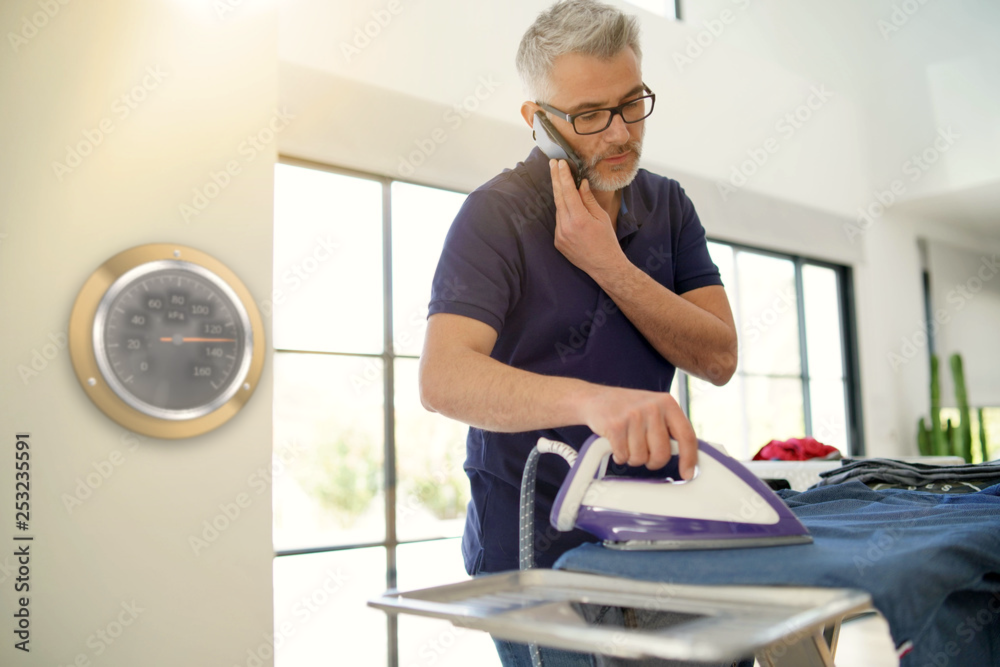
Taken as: 130,kPa
